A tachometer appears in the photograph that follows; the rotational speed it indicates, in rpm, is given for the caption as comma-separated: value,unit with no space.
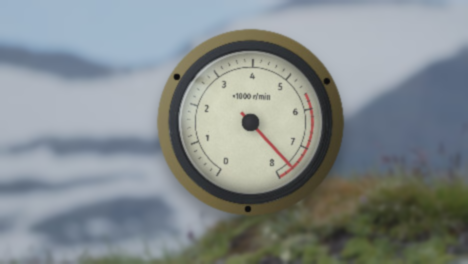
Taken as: 7600,rpm
